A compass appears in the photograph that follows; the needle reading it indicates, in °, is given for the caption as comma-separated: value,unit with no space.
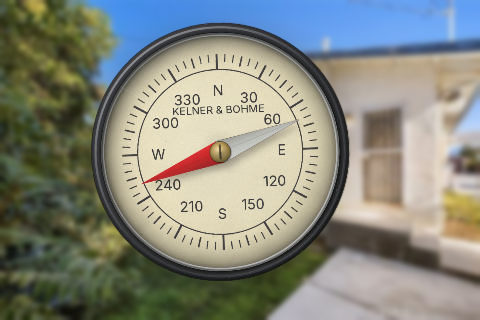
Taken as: 250,°
